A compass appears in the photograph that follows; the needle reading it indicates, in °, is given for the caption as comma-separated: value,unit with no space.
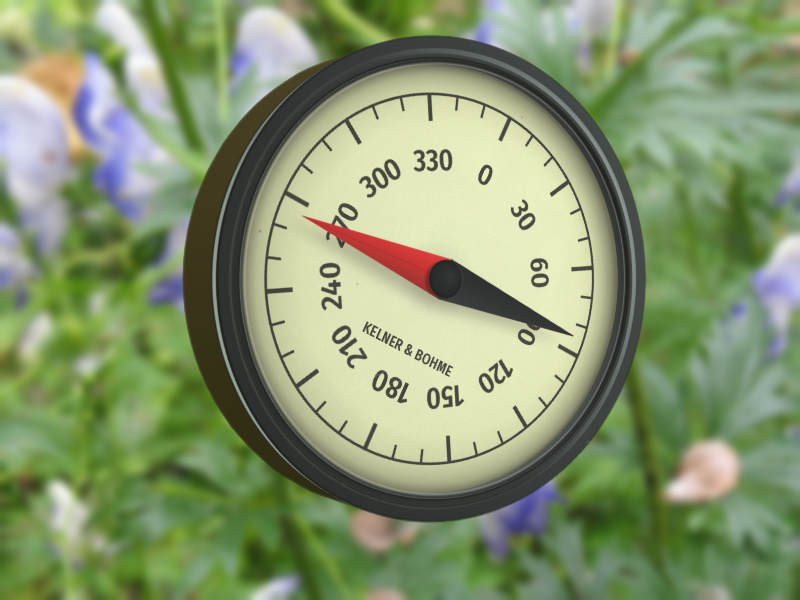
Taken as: 265,°
